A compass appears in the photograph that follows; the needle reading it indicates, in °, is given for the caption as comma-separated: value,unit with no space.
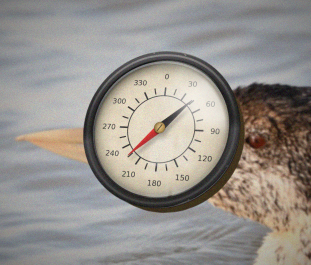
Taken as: 225,°
